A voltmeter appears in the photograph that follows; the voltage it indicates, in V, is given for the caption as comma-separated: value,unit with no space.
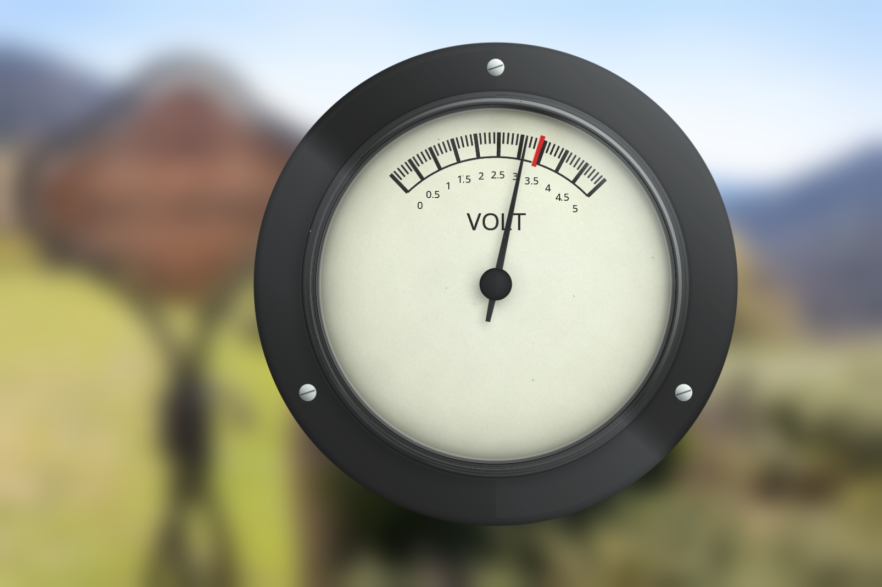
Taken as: 3.1,V
